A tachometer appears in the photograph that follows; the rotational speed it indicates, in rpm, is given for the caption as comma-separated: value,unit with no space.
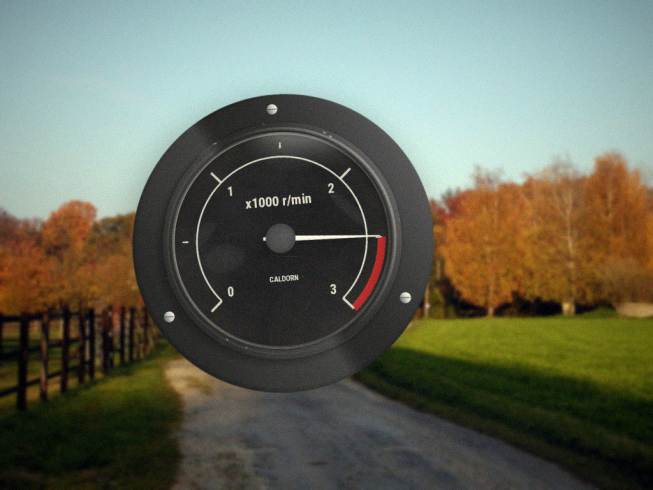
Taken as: 2500,rpm
